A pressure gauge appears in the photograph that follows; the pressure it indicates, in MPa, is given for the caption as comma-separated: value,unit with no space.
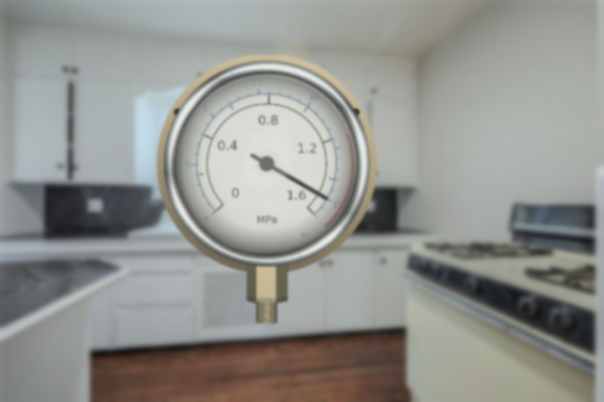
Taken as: 1.5,MPa
